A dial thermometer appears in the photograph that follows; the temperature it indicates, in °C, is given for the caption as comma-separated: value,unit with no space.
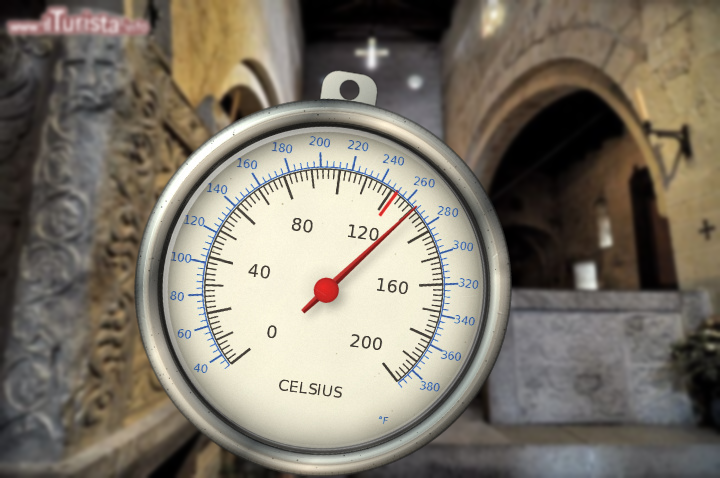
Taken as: 130,°C
